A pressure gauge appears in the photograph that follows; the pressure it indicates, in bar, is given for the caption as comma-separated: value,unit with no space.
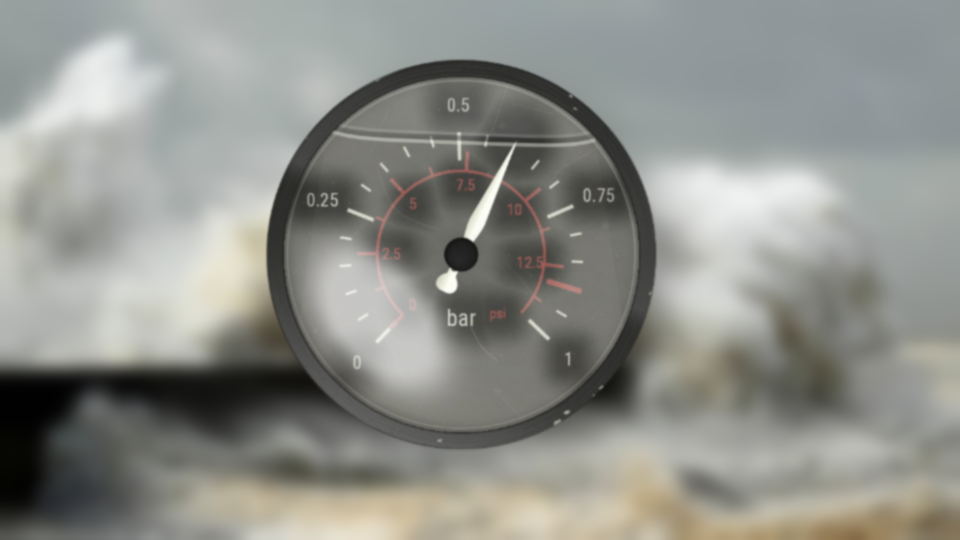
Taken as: 0.6,bar
